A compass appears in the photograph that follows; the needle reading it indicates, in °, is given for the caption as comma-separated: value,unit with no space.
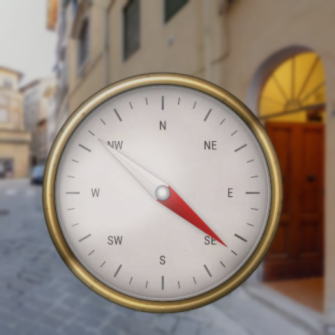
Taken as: 130,°
